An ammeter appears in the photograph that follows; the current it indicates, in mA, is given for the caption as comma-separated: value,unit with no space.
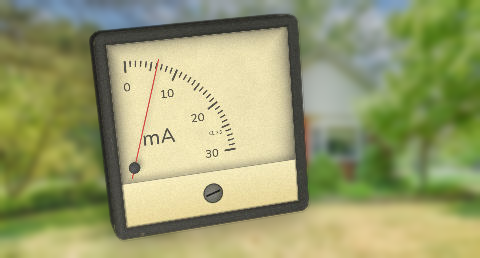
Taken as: 6,mA
